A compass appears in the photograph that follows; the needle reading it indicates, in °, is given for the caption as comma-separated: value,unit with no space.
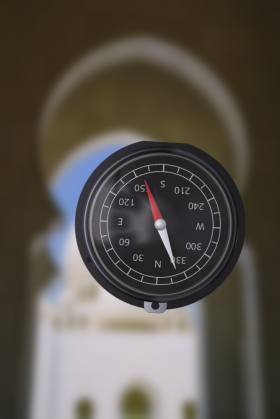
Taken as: 157.5,°
